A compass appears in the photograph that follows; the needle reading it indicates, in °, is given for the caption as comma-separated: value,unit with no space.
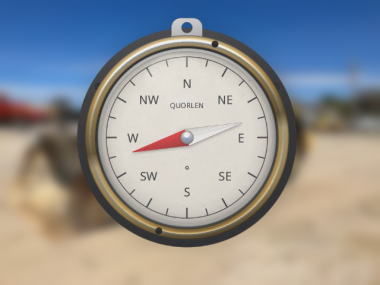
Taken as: 255,°
